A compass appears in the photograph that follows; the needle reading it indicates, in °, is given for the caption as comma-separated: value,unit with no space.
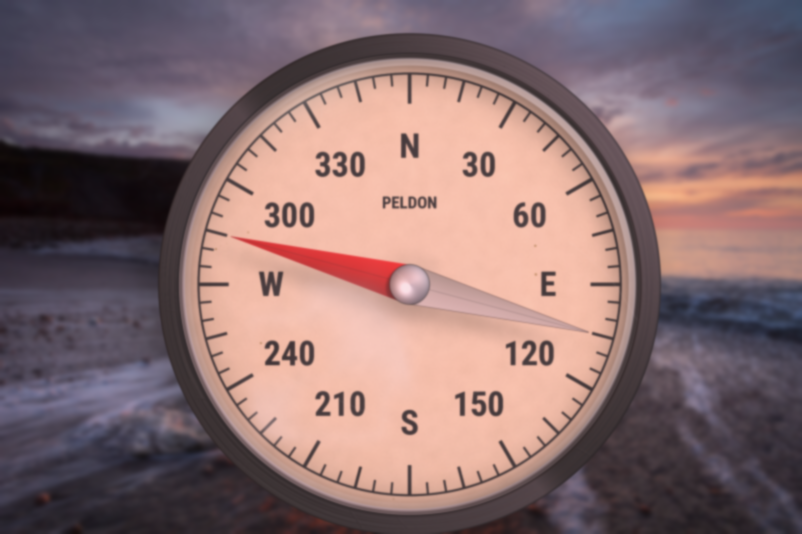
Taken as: 285,°
